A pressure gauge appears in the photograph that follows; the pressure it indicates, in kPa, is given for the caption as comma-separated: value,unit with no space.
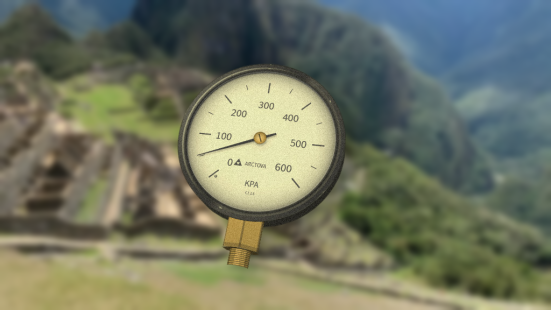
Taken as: 50,kPa
